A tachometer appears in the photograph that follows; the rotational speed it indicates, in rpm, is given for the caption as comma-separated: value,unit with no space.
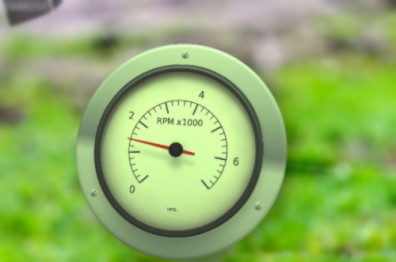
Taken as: 1400,rpm
